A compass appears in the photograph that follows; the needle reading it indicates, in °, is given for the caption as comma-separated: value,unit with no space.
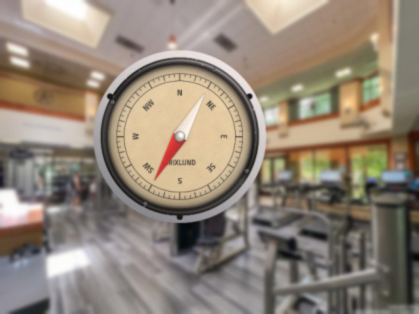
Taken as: 210,°
